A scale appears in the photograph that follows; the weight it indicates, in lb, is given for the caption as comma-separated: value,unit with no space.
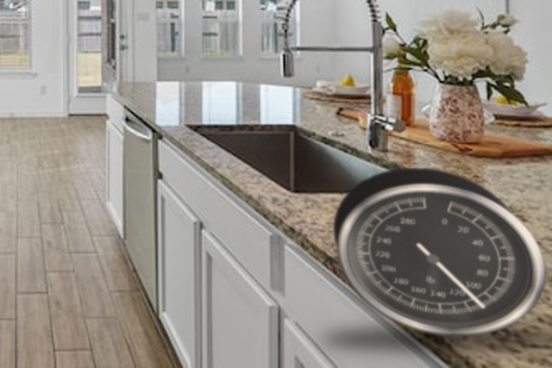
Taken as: 110,lb
